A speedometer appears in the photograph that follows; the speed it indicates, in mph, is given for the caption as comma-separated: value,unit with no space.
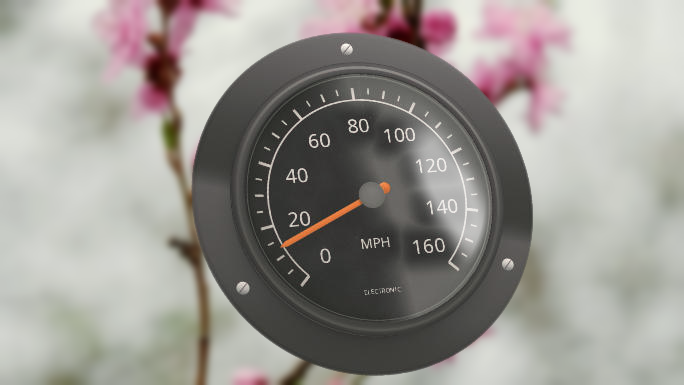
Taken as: 12.5,mph
